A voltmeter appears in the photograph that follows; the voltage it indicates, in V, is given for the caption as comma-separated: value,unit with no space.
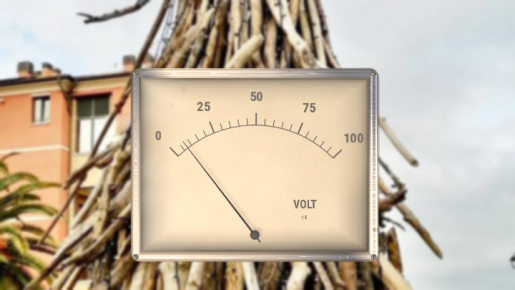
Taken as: 7.5,V
